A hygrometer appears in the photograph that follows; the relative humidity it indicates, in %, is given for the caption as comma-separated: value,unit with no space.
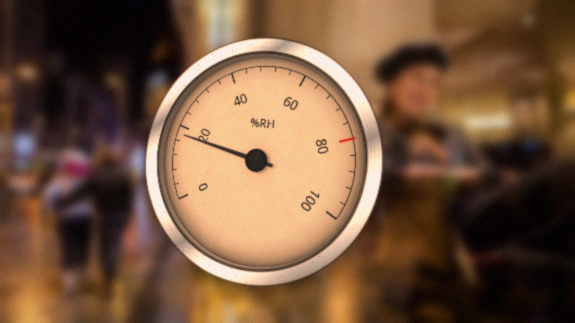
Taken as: 18,%
